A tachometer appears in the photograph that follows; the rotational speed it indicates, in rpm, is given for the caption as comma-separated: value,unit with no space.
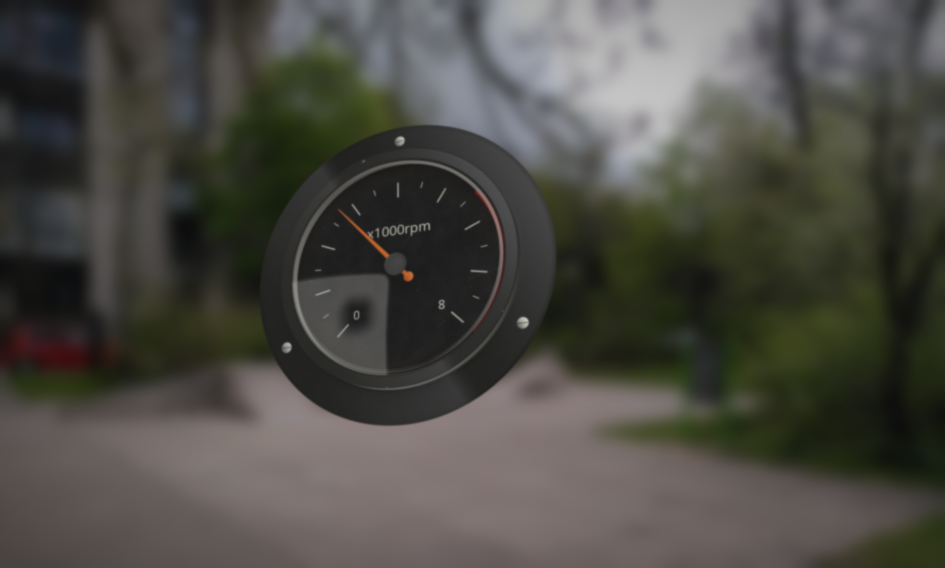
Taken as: 2750,rpm
